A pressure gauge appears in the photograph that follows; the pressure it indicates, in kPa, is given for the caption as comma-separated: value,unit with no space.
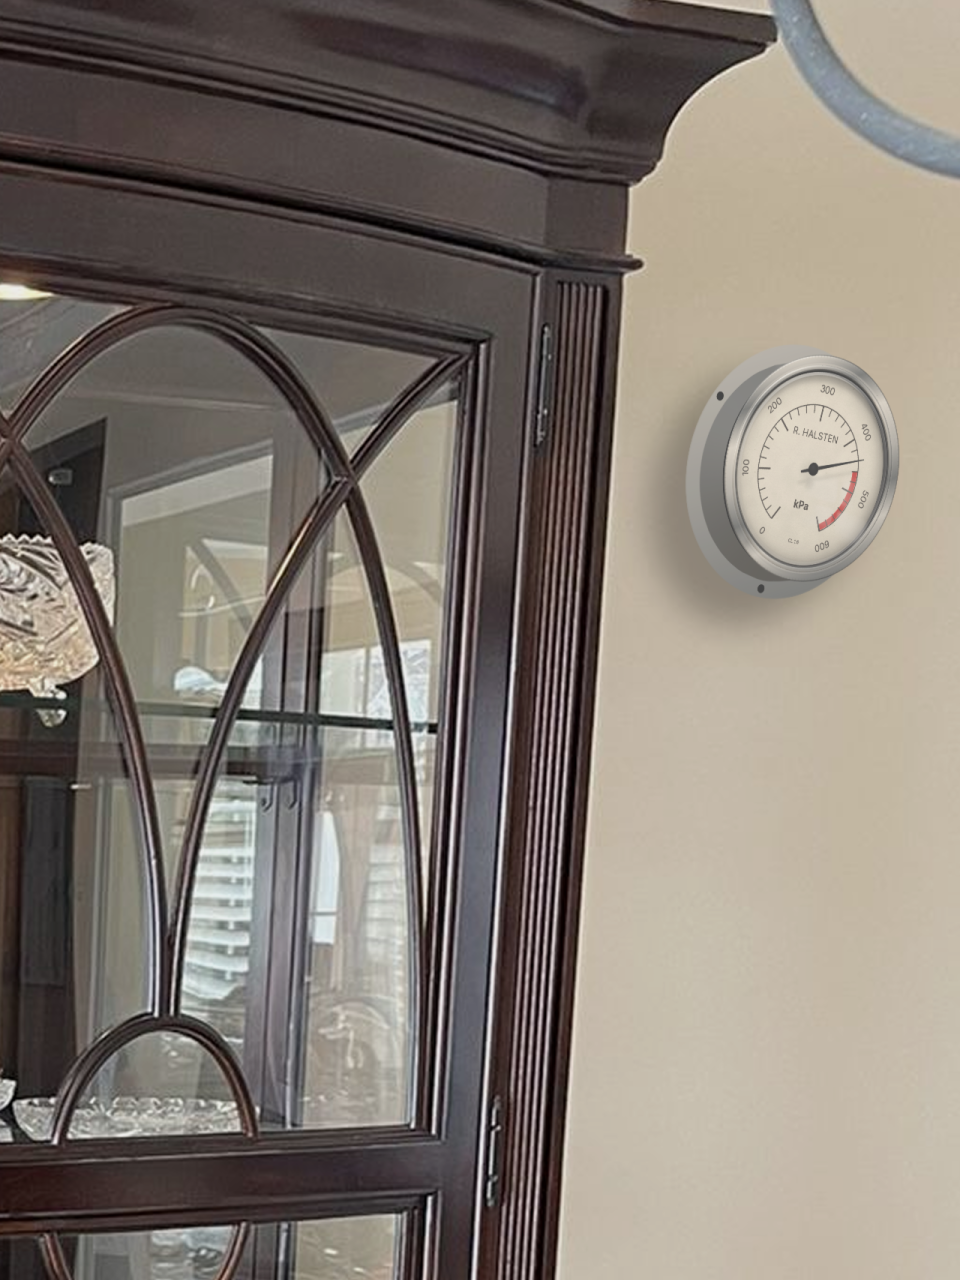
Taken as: 440,kPa
